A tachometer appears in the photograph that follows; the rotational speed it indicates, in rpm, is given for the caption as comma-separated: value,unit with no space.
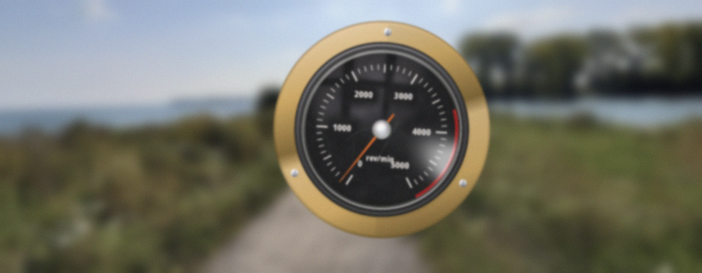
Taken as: 100,rpm
